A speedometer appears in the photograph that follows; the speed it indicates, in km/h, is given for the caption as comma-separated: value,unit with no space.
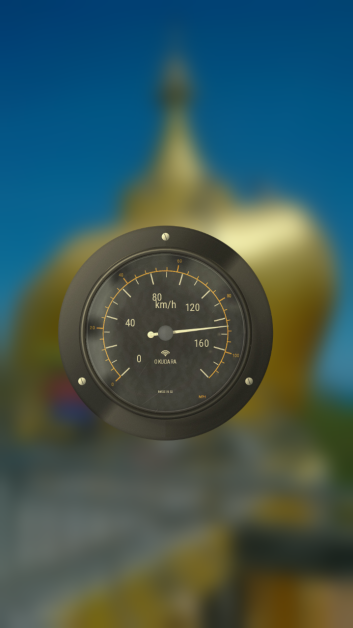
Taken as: 145,km/h
